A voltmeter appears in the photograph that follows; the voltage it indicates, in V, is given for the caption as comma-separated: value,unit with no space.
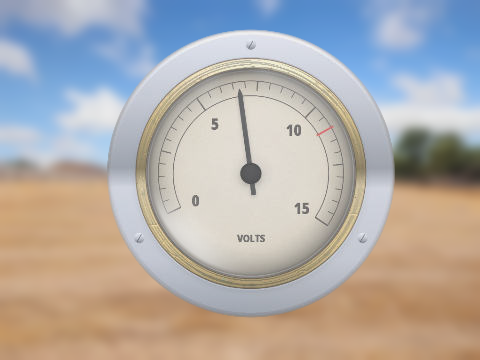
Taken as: 6.75,V
